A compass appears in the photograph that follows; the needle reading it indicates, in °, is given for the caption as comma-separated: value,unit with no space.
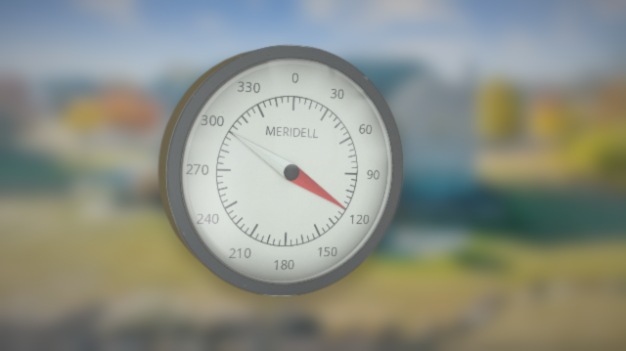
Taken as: 120,°
